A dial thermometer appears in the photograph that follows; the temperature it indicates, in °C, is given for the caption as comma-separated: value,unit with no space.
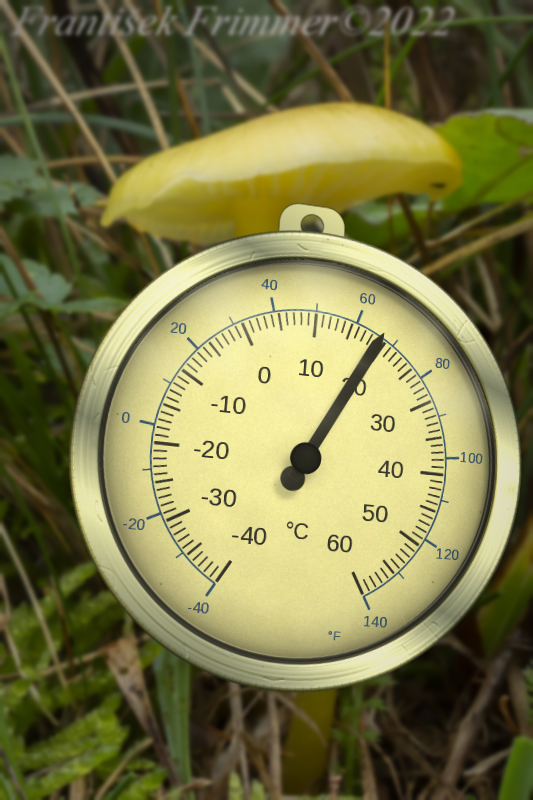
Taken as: 19,°C
